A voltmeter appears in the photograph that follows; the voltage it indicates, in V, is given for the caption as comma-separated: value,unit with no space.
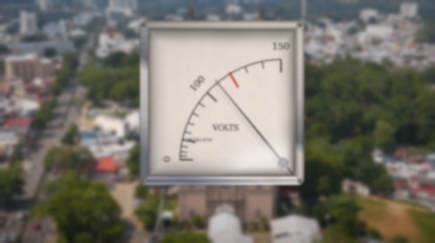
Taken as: 110,V
